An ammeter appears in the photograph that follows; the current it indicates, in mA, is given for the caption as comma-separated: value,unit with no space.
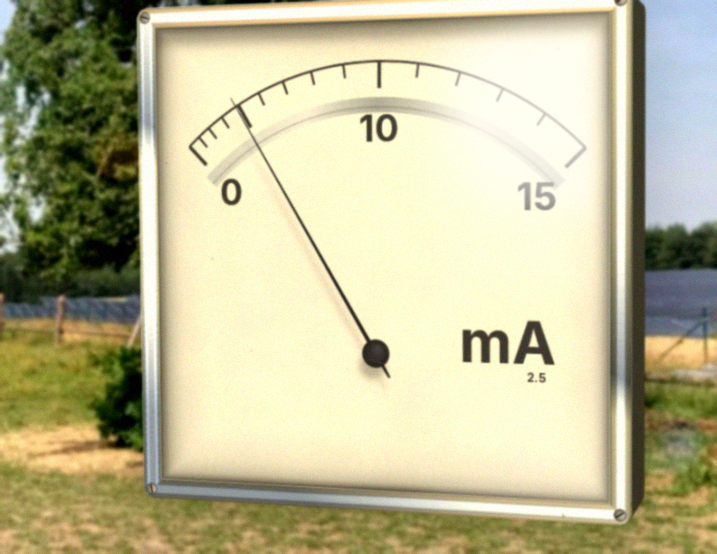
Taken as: 5,mA
